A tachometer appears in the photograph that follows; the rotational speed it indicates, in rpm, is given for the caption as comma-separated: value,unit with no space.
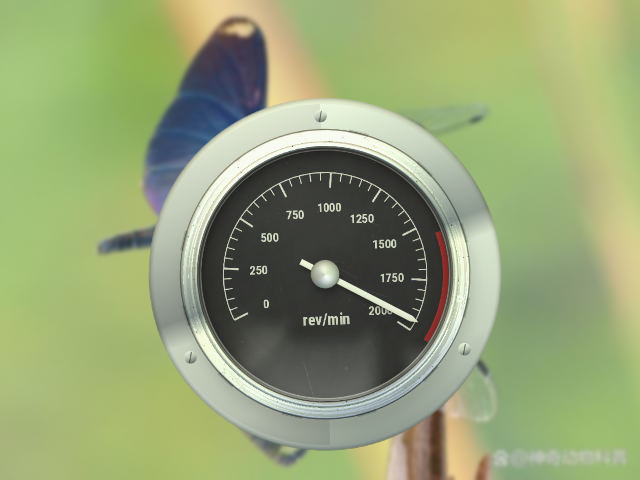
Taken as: 1950,rpm
